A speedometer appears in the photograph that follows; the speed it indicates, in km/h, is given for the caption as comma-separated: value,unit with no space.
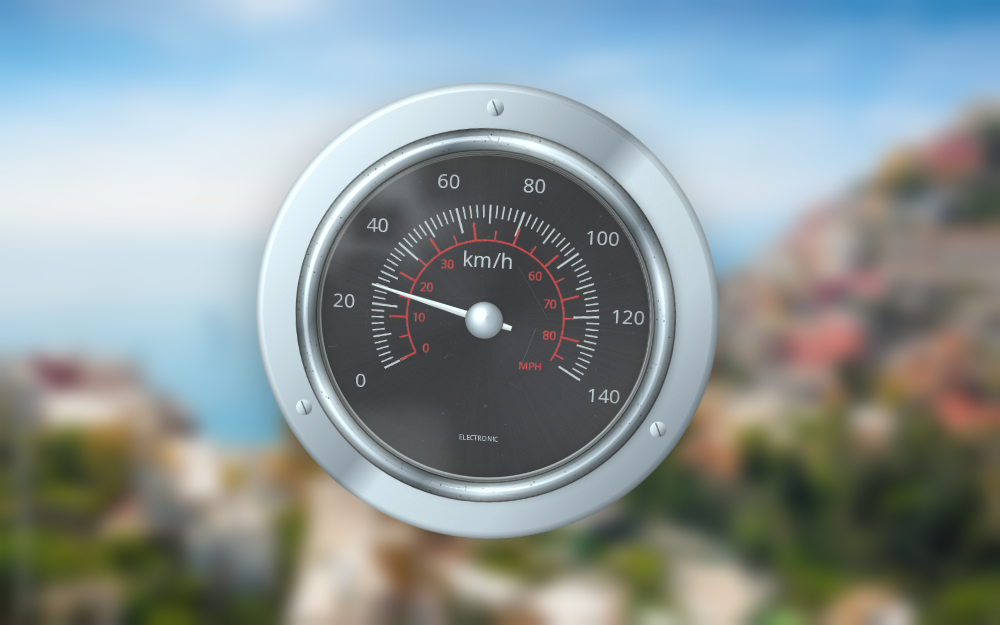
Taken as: 26,km/h
